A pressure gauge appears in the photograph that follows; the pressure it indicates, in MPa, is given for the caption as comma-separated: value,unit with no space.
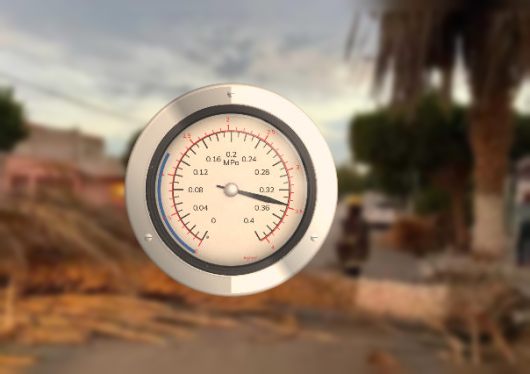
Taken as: 0.34,MPa
